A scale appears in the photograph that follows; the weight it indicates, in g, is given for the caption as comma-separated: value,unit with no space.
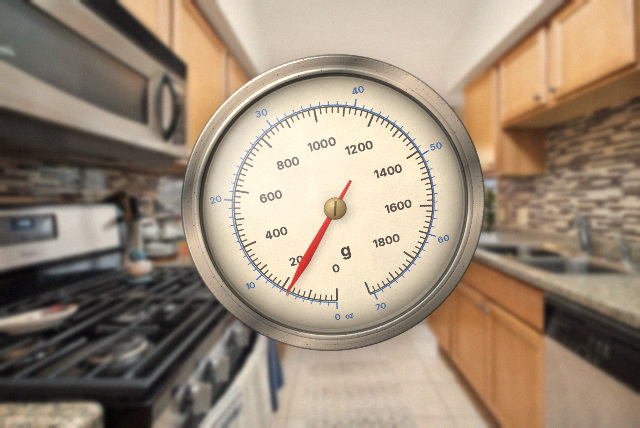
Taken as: 180,g
